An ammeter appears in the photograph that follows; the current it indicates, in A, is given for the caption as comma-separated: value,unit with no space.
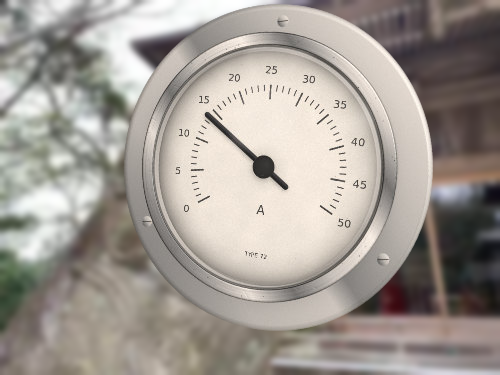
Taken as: 14,A
